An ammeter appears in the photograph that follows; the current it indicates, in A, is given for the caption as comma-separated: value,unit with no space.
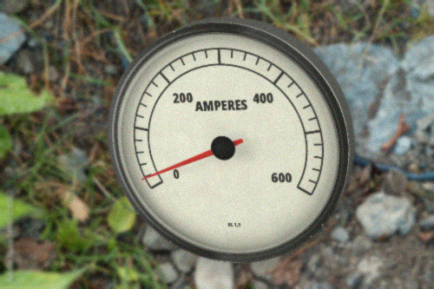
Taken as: 20,A
